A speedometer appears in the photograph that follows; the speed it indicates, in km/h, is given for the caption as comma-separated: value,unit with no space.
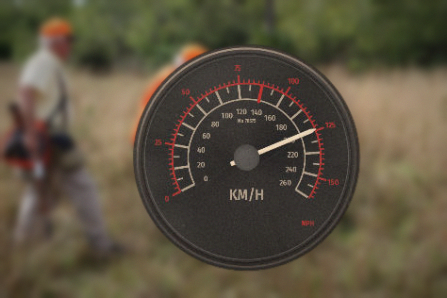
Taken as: 200,km/h
